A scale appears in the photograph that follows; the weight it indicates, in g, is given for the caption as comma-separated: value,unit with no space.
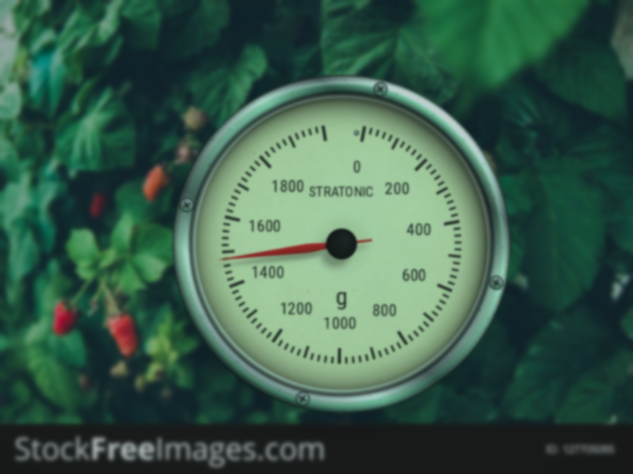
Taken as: 1480,g
